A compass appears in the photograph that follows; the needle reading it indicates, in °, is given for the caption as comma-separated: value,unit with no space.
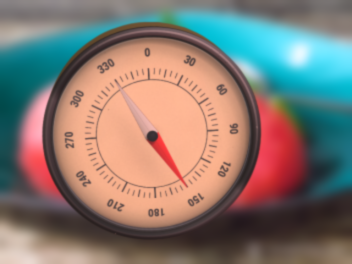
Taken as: 150,°
